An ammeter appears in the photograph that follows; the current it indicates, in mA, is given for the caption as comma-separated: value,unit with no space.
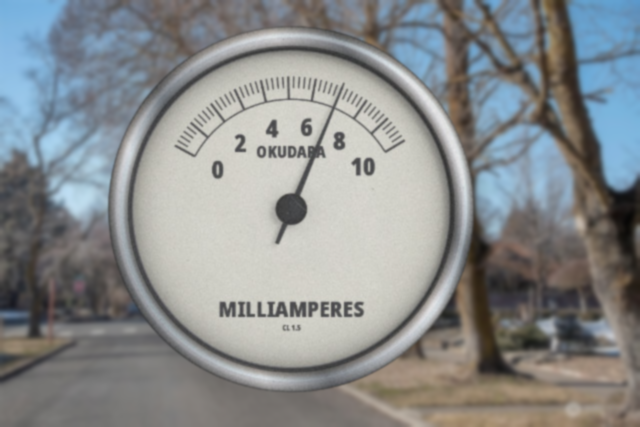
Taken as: 7,mA
